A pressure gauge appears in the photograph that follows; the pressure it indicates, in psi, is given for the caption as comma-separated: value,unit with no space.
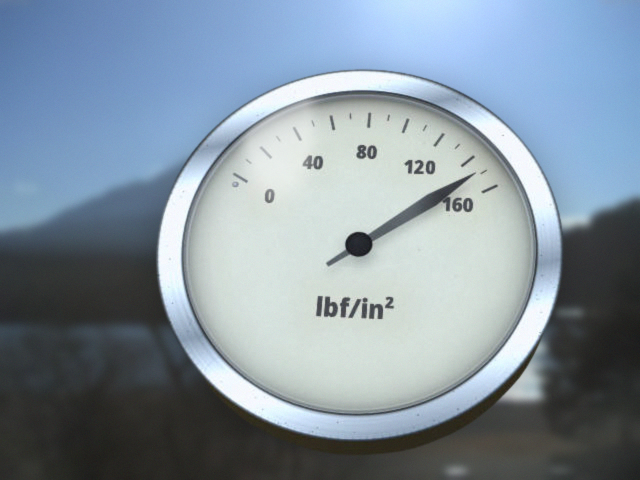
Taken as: 150,psi
